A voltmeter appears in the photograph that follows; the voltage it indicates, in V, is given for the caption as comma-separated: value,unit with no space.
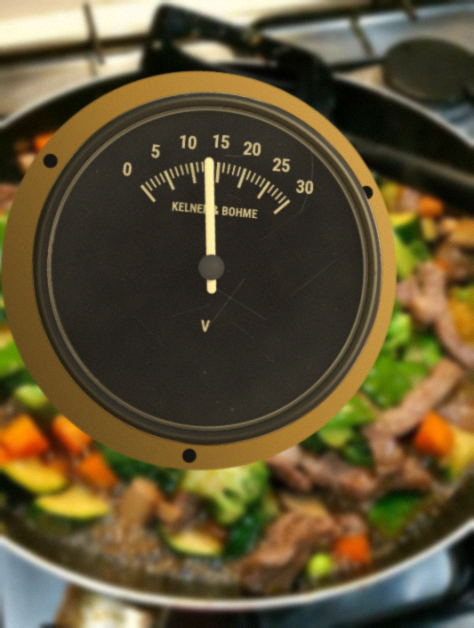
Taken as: 13,V
